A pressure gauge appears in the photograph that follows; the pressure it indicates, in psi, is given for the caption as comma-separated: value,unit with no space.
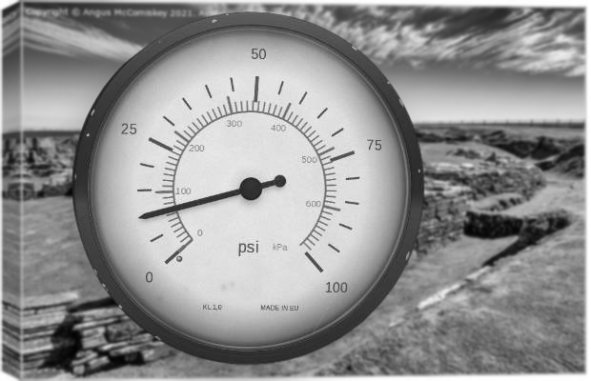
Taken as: 10,psi
